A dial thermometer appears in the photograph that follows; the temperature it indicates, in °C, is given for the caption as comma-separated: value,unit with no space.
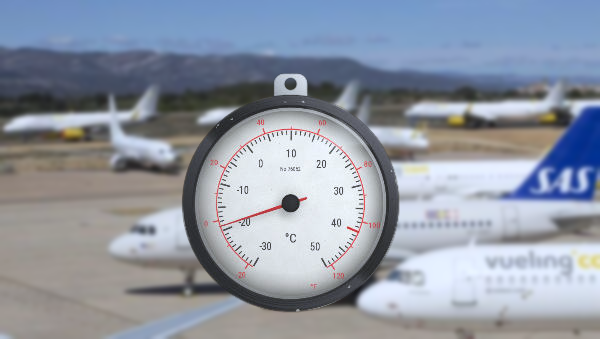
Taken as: -19,°C
